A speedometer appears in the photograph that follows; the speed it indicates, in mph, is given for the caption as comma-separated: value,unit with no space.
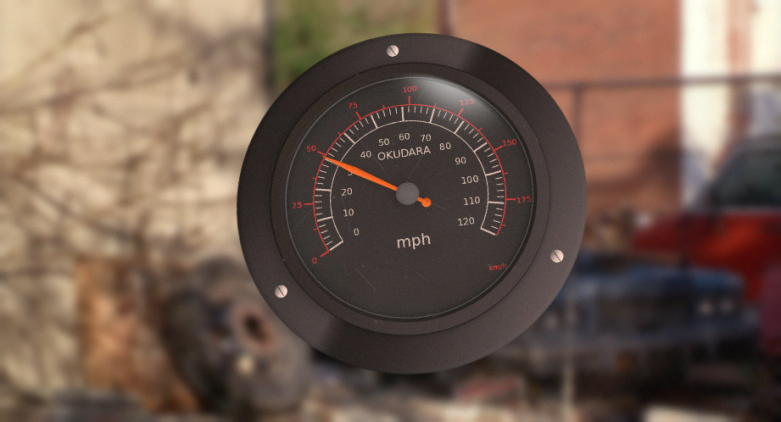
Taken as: 30,mph
